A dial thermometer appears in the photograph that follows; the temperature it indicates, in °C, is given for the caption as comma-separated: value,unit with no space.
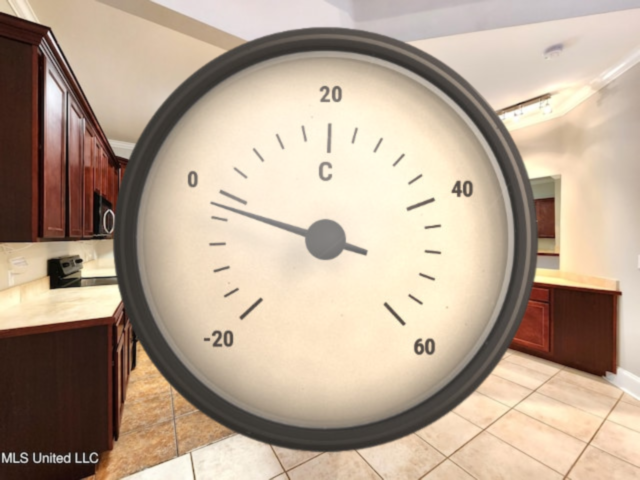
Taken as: -2,°C
